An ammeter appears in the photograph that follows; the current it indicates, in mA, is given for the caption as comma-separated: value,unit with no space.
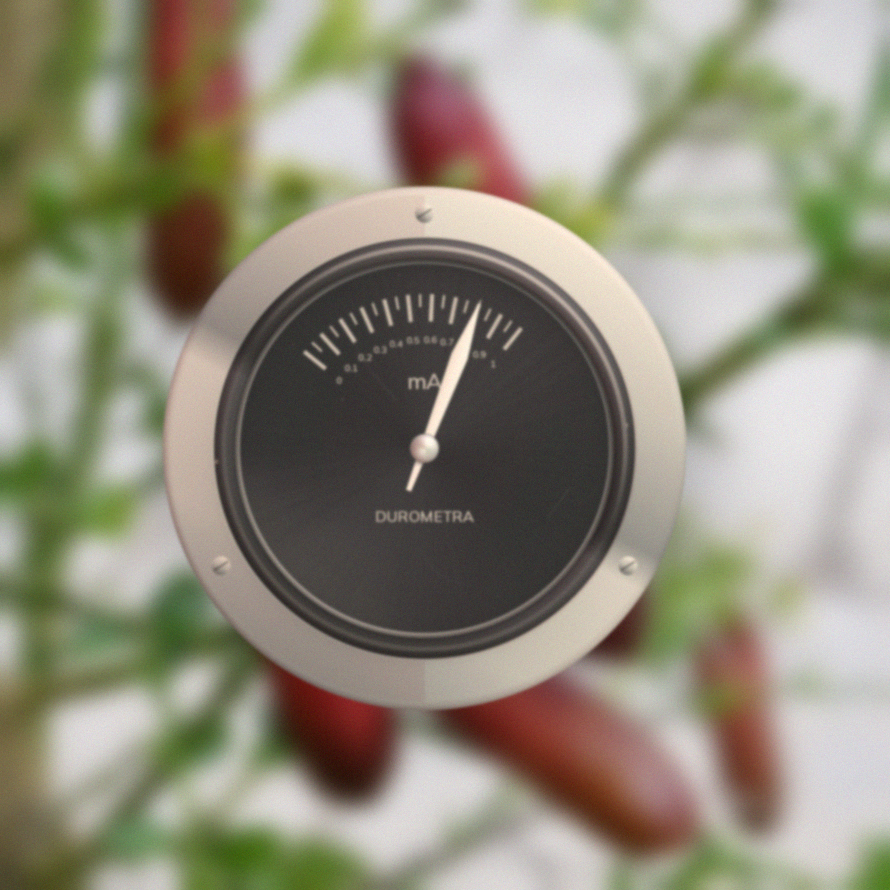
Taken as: 0.8,mA
